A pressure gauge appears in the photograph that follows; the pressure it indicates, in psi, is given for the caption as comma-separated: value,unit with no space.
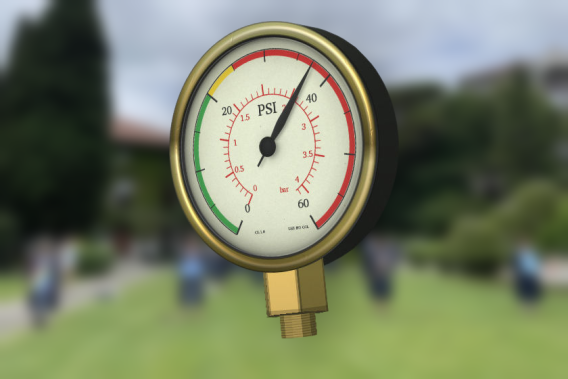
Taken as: 37.5,psi
